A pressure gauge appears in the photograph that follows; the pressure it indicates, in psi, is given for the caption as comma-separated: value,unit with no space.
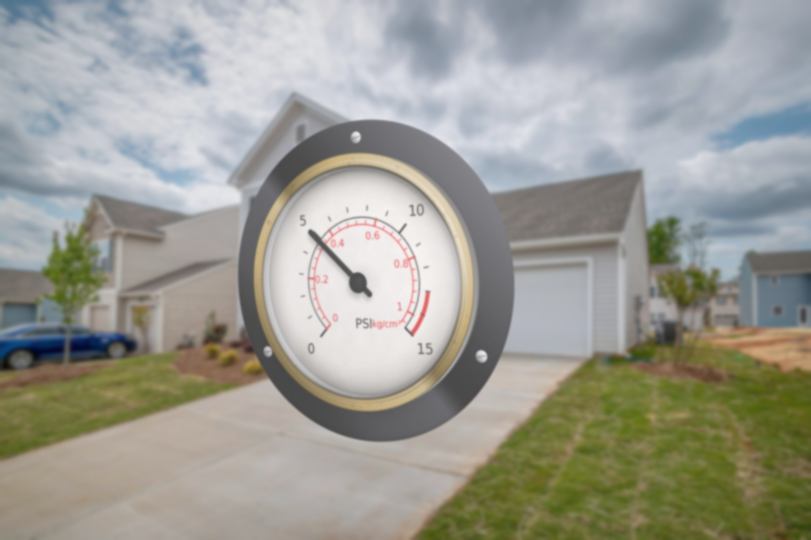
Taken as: 5,psi
